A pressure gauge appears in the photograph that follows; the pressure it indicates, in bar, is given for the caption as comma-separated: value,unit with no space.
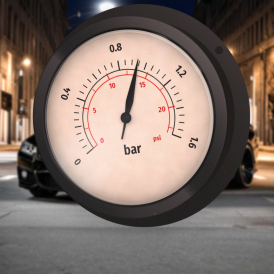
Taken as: 0.95,bar
